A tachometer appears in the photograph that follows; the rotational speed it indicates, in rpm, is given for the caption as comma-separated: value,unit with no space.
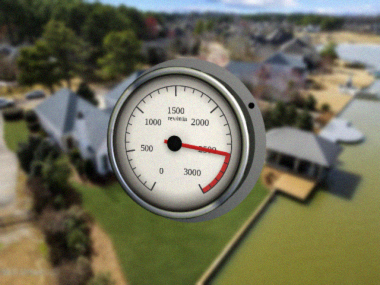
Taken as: 2500,rpm
